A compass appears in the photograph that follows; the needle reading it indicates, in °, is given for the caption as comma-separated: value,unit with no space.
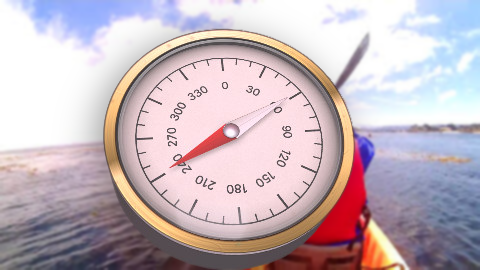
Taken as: 240,°
